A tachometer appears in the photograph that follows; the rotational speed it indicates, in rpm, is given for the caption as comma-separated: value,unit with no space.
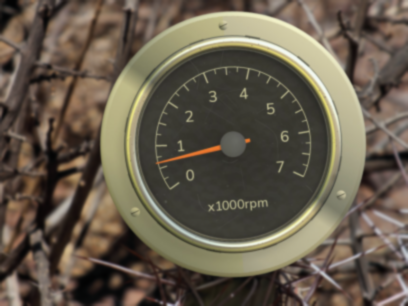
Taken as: 625,rpm
